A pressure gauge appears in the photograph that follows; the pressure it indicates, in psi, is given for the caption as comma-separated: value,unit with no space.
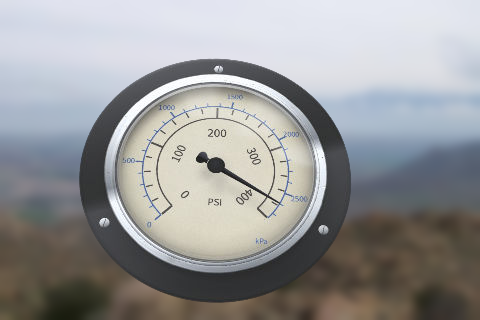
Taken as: 380,psi
